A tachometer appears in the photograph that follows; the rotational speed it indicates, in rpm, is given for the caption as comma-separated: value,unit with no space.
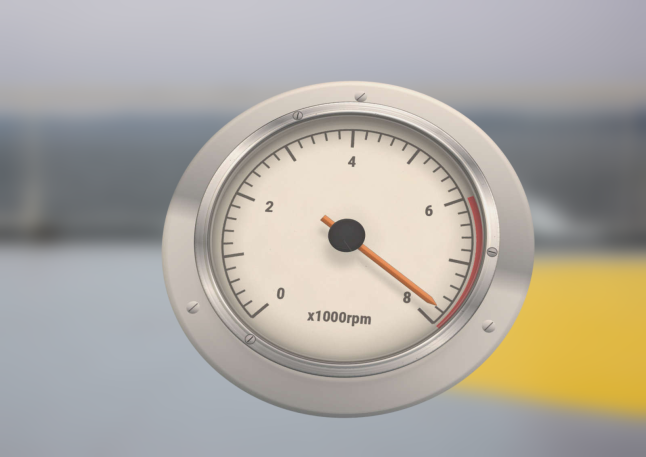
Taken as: 7800,rpm
